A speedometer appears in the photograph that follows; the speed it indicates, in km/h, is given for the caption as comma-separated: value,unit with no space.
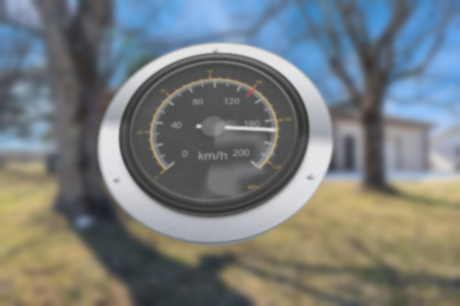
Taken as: 170,km/h
